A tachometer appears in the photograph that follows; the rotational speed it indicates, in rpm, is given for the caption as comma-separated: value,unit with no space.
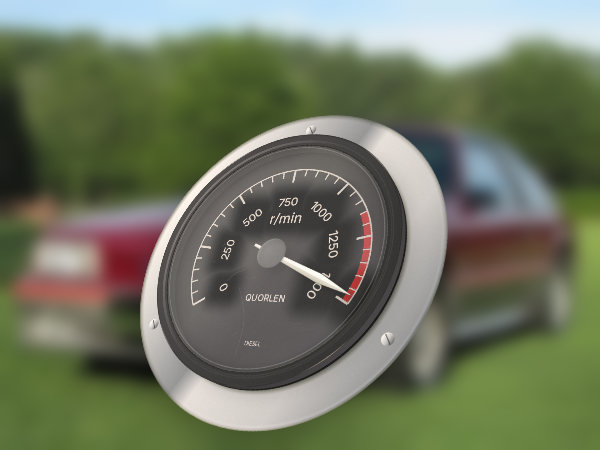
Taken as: 1475,rpm
